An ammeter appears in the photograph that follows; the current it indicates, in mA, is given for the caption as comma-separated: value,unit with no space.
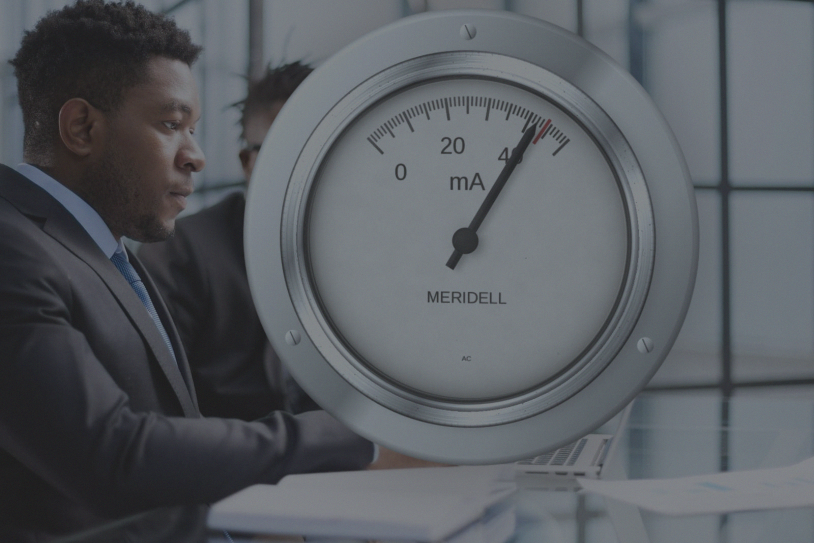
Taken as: 42,mA
